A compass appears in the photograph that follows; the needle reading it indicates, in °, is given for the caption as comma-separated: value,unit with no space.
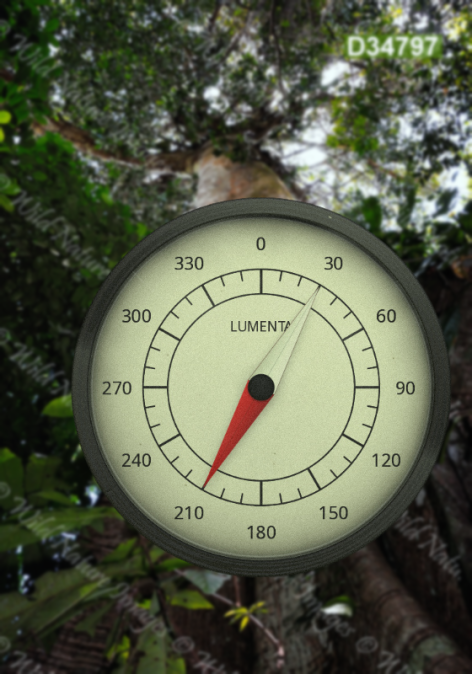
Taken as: 210,°
